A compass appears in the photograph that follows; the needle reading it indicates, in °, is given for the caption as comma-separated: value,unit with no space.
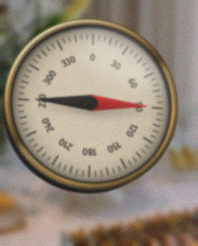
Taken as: 90,°
